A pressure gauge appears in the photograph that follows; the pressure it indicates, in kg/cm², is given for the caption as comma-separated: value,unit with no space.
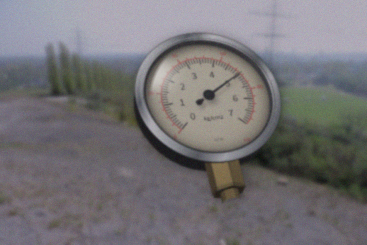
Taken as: 5,kg/cm²
